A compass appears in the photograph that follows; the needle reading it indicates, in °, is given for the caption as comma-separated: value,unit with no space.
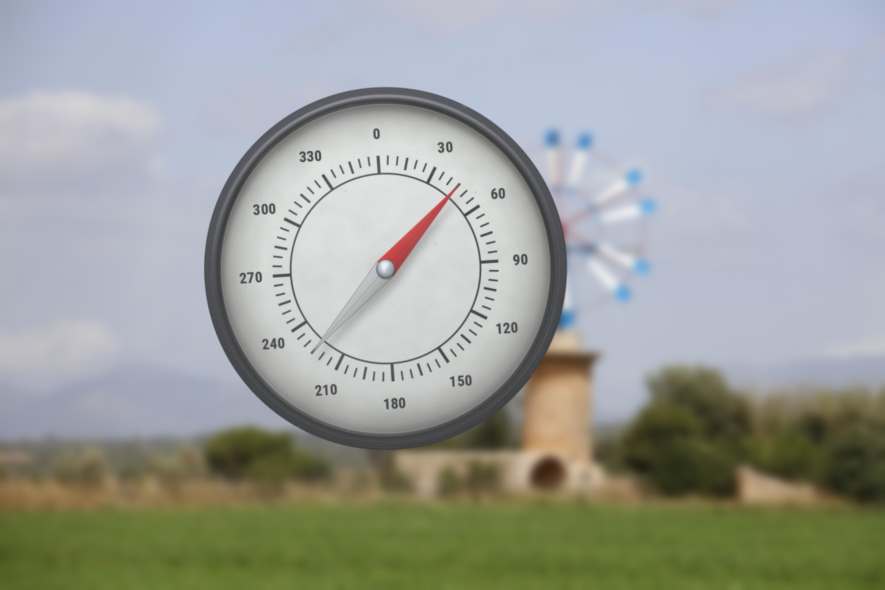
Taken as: 45,°
